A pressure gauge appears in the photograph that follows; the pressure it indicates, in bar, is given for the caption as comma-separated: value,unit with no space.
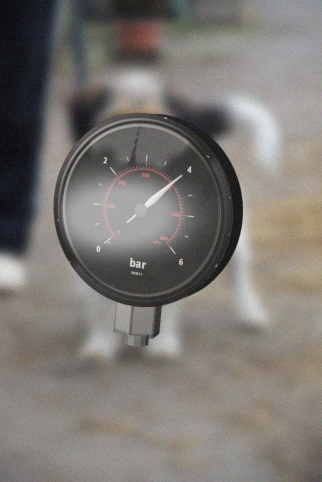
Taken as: 4,bar
